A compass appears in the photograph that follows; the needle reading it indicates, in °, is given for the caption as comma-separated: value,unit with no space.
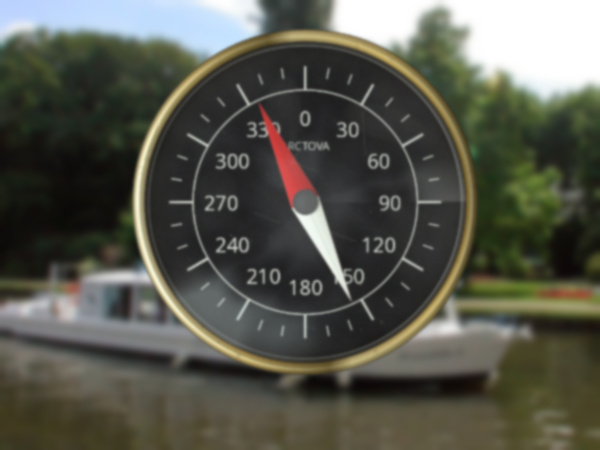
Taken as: 335,°
